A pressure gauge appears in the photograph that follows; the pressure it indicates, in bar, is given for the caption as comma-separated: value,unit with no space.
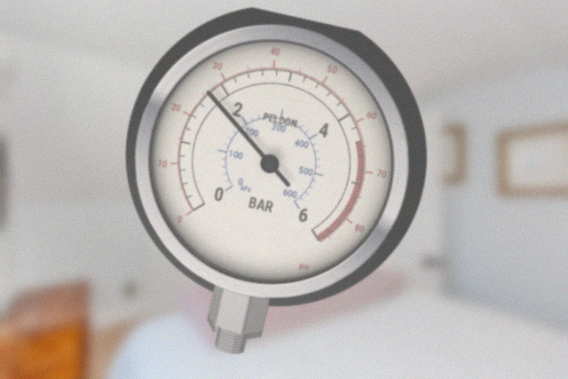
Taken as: 1.8,bar
